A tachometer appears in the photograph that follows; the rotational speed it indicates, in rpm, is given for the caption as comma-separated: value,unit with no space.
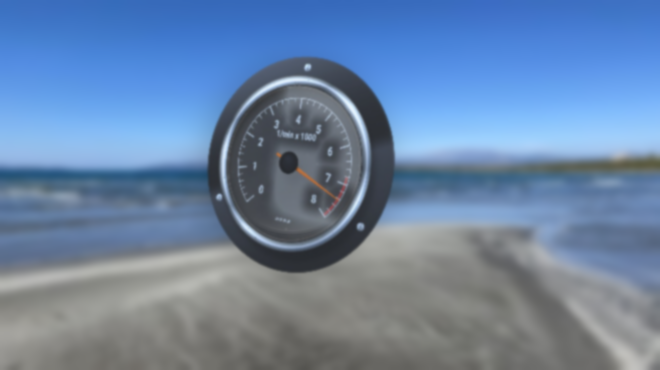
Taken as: 7400,rpm
